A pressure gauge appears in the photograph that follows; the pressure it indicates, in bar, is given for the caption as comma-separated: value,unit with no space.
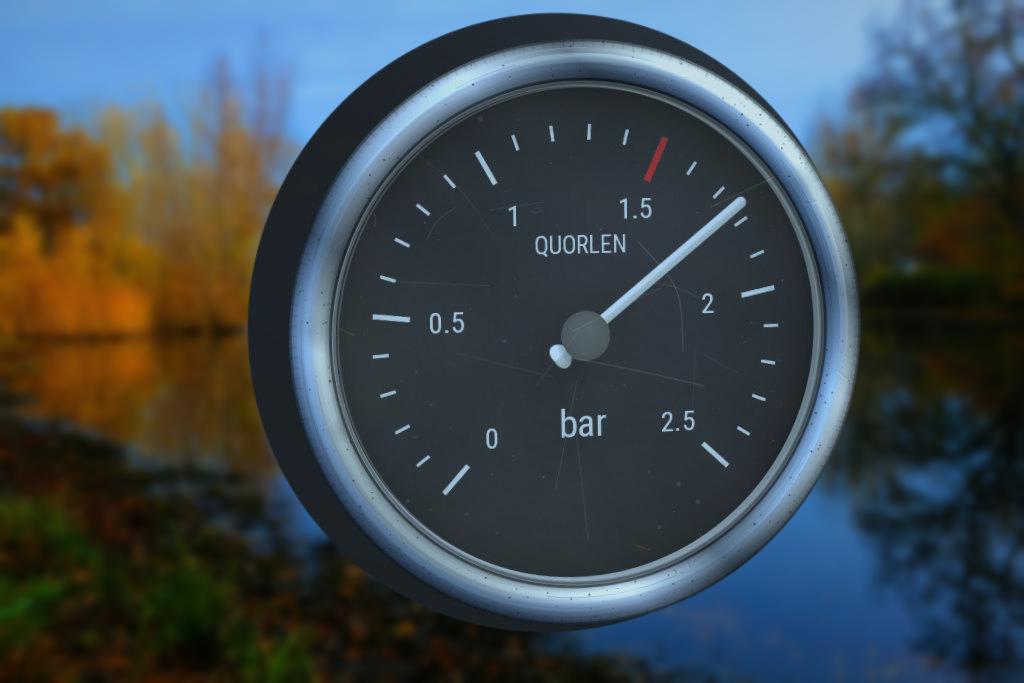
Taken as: 1.75,bar
